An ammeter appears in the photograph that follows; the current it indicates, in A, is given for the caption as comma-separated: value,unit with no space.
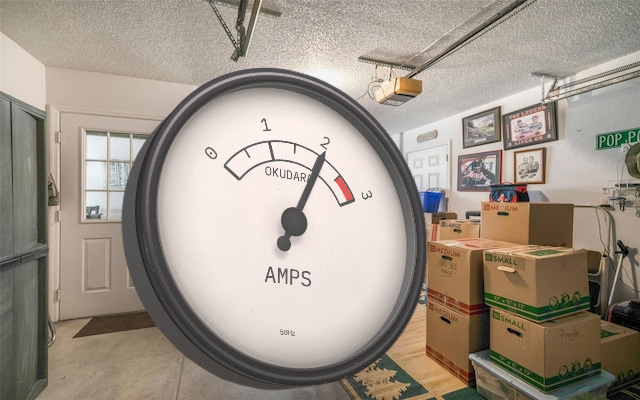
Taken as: 2,A
